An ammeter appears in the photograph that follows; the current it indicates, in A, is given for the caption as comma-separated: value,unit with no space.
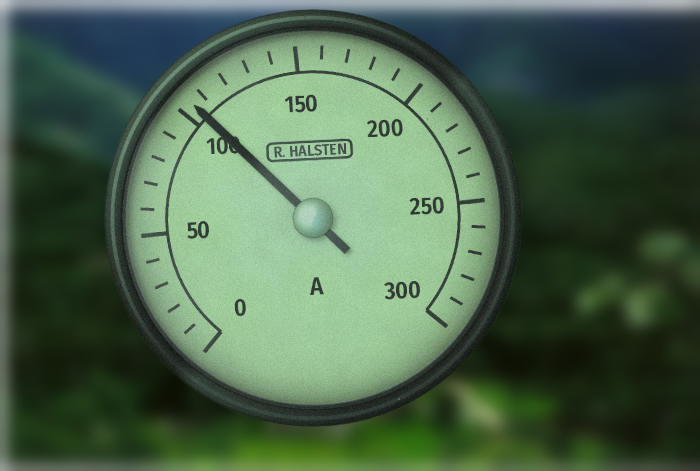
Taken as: 105,A
